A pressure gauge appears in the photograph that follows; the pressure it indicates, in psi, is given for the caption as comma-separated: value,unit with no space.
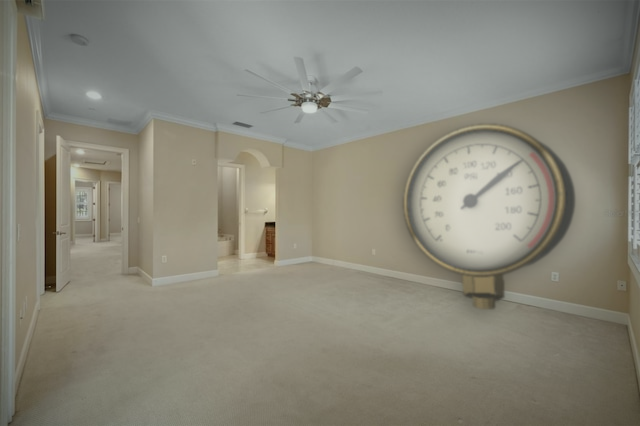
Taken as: 140,psi
